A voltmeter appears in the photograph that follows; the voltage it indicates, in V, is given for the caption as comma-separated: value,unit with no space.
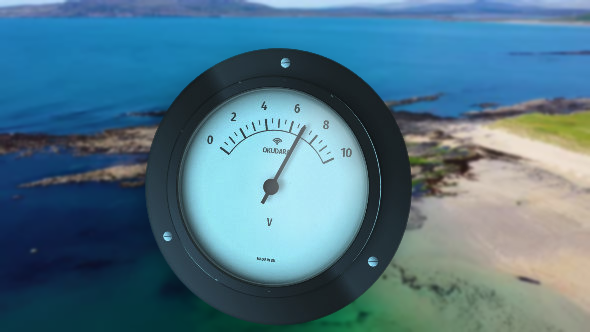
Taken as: 7,V
